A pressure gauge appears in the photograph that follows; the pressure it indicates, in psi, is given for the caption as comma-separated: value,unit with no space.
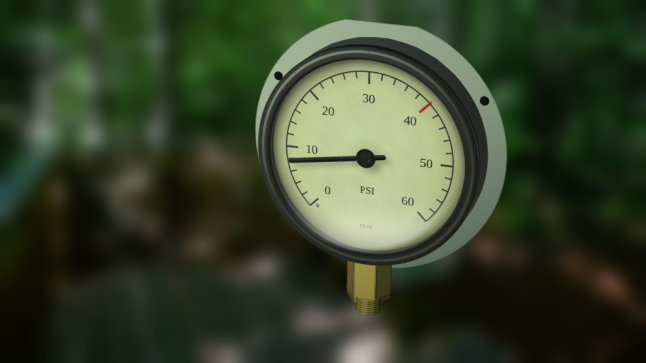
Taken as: 8,psi
